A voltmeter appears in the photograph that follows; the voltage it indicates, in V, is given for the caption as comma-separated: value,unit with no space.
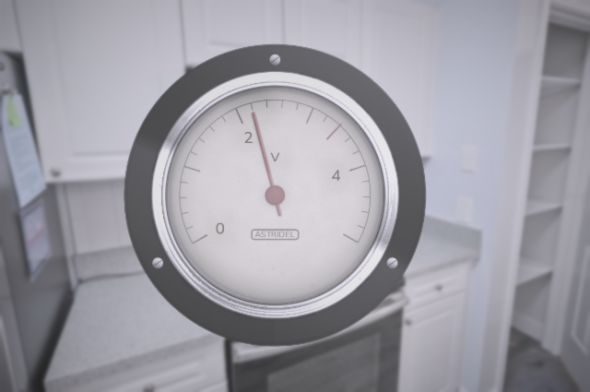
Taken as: 2.2,V
